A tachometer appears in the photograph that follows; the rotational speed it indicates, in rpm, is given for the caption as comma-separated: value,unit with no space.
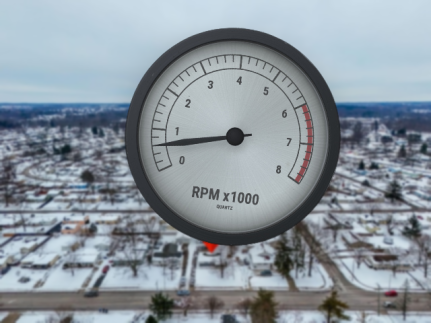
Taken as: 600,rpm
